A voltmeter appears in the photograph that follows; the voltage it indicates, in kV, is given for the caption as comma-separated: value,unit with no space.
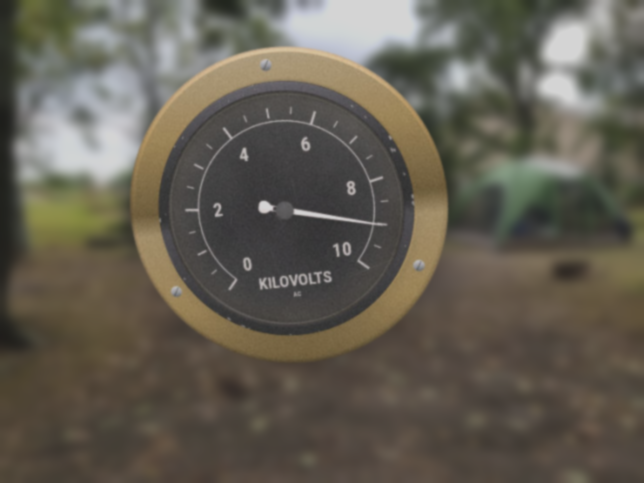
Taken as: 9,kV
